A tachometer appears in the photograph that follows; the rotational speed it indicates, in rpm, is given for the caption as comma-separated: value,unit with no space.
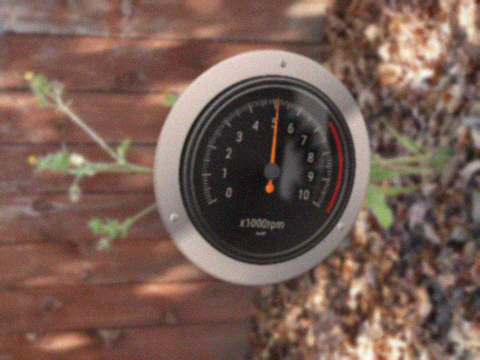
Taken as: 5000,rpm
